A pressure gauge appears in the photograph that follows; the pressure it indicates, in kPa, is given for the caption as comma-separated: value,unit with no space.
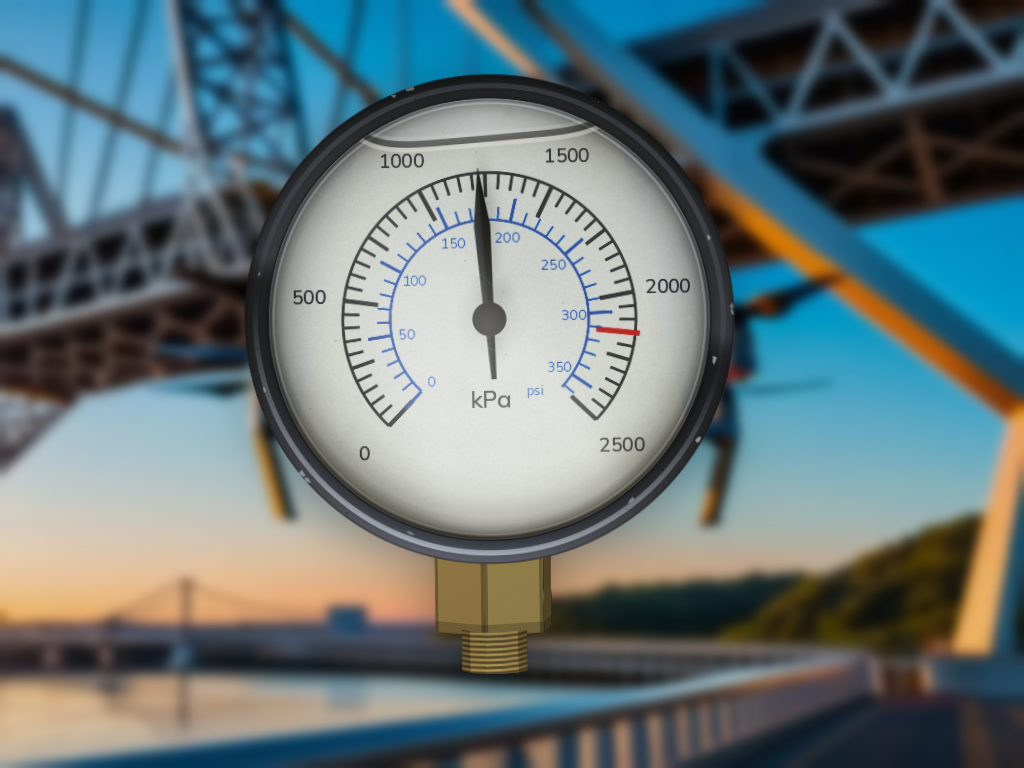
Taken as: 1225,kPa
